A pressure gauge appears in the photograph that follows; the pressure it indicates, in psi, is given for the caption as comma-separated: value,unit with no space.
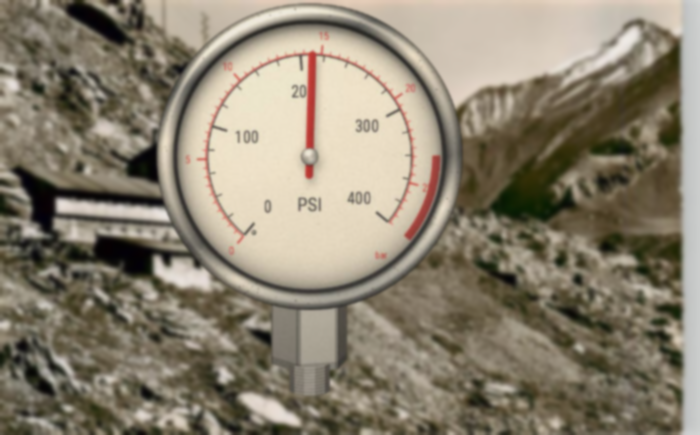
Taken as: 210,psi
